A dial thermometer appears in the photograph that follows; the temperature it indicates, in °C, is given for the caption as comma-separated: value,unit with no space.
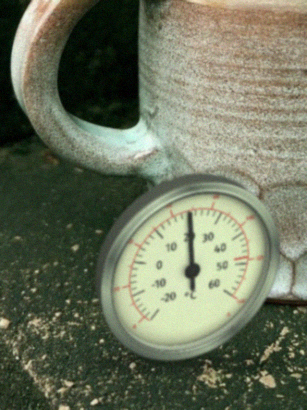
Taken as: 20,°C
